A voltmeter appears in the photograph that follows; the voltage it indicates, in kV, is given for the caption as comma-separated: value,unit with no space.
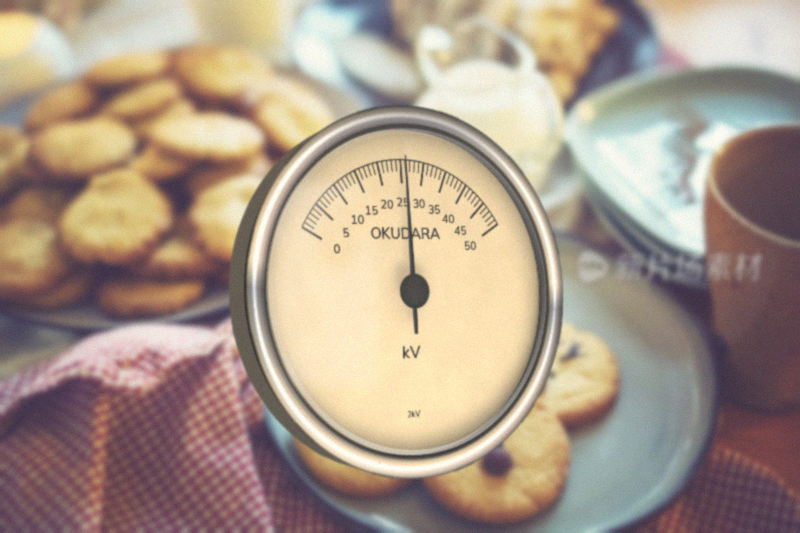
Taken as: 25,kV
